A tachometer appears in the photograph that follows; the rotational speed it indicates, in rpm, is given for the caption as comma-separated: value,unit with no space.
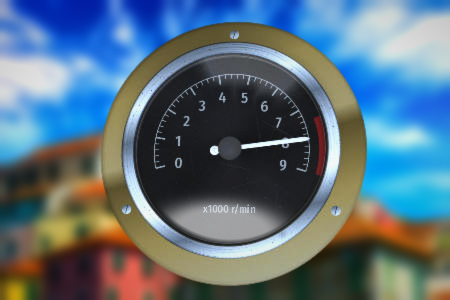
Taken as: 8000,rpm
